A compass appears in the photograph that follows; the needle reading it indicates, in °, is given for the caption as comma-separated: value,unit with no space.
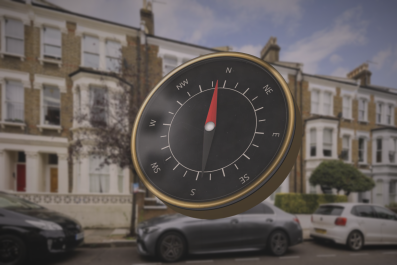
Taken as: 352.5,°
